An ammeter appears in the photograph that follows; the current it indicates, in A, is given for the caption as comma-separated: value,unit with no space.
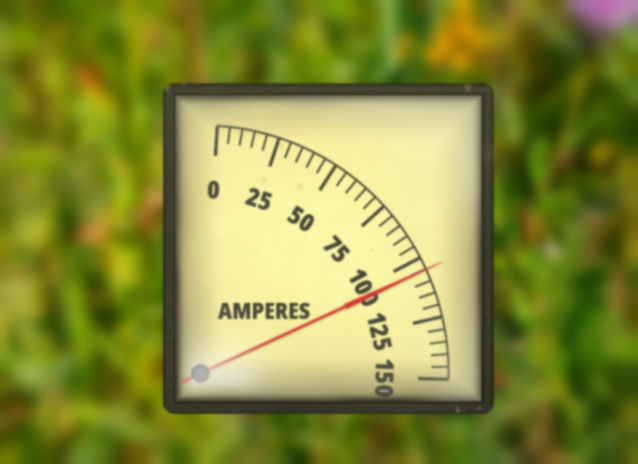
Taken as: 105,A
